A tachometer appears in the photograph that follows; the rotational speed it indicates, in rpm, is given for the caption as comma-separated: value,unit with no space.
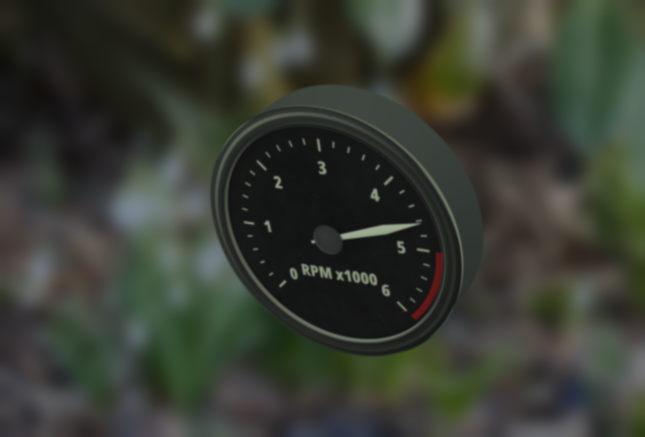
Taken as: 4600,rpm
